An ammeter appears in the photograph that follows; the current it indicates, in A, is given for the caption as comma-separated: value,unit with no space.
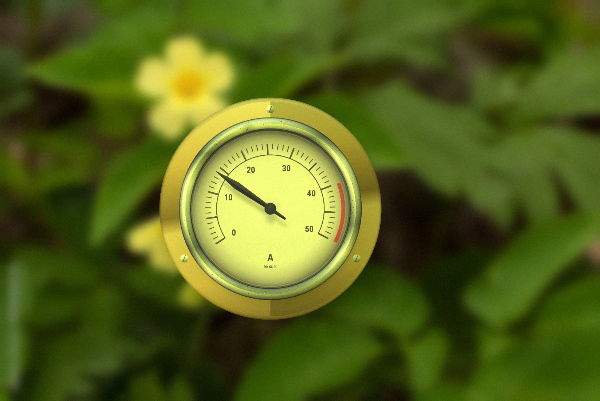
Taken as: 14,A
